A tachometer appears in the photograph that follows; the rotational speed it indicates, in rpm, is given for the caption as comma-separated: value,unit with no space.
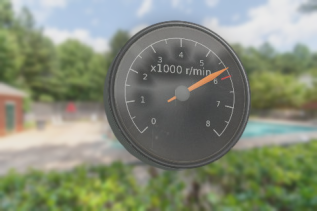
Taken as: 5750,rpm
